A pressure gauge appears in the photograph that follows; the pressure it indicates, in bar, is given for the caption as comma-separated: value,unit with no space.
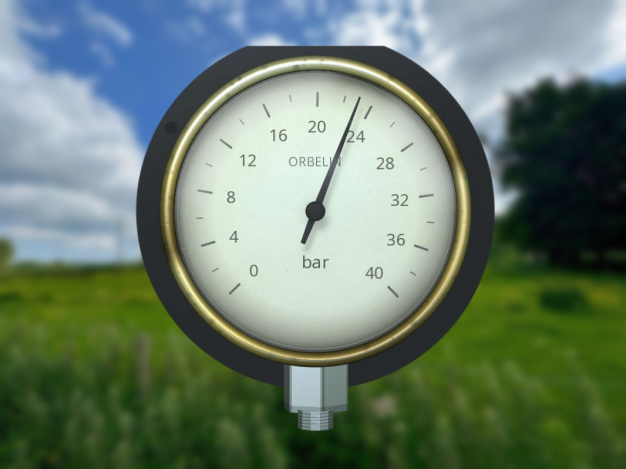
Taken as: 23,bar
